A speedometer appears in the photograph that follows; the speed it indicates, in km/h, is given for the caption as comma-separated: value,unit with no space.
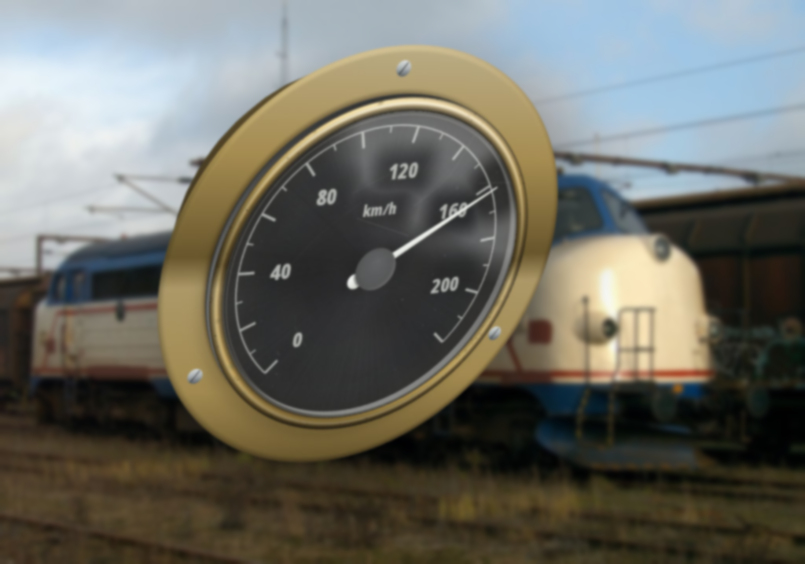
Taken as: 160,km/h
